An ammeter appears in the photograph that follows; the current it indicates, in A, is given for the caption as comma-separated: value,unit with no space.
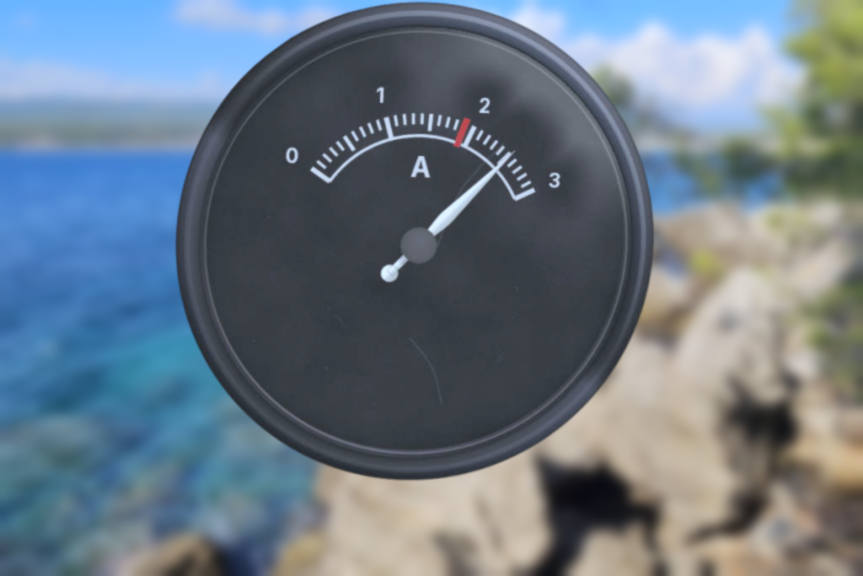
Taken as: 2.5,A
